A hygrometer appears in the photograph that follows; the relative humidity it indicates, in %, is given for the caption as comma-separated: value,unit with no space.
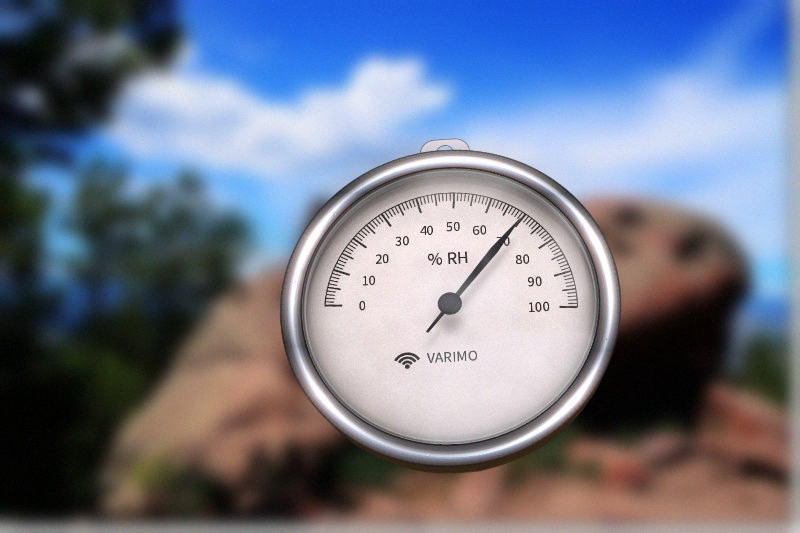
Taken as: 70,%
